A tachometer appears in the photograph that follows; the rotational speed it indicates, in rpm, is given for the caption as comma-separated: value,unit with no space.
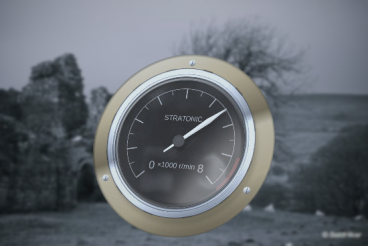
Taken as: 5500,rpm
